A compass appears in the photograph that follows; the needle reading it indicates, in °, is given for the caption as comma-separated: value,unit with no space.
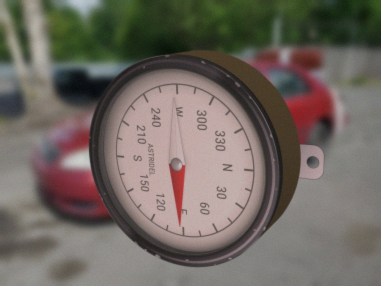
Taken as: 90,°
